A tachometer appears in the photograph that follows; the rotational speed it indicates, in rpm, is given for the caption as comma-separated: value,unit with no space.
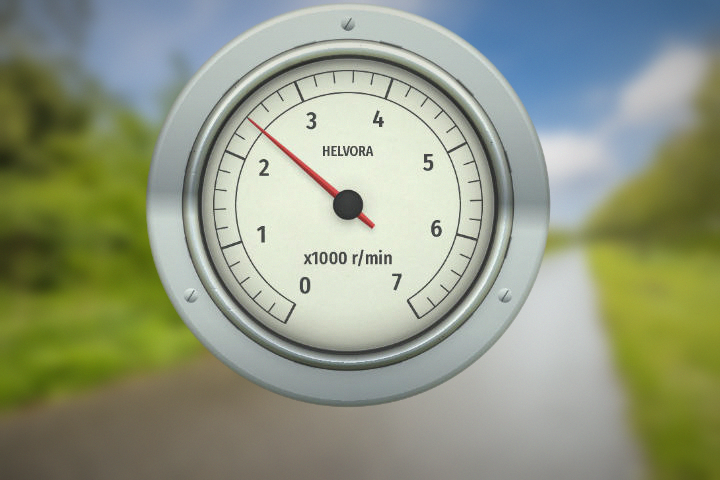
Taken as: 2400,rpm
